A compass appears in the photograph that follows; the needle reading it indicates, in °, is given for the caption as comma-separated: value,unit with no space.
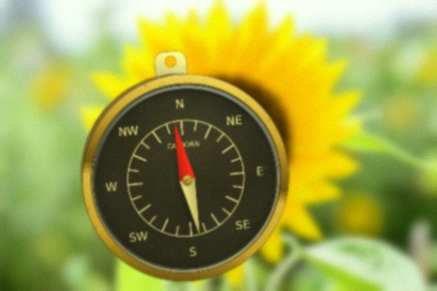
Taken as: 352.5,°
